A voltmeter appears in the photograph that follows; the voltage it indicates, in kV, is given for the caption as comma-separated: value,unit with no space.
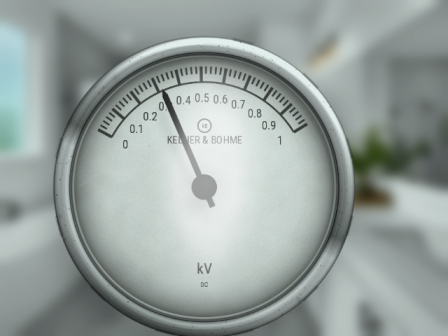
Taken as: 0.32,kV
